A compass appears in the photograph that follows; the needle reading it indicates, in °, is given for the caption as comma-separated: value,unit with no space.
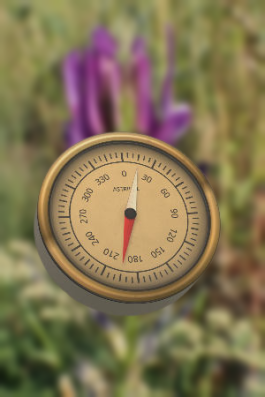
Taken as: 195,°
